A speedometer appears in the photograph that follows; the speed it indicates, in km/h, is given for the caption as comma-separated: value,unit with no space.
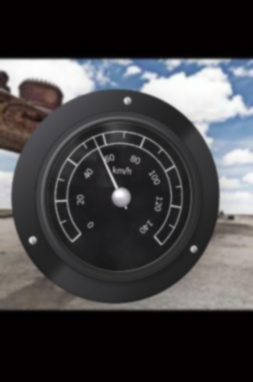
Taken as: 55,km/h
